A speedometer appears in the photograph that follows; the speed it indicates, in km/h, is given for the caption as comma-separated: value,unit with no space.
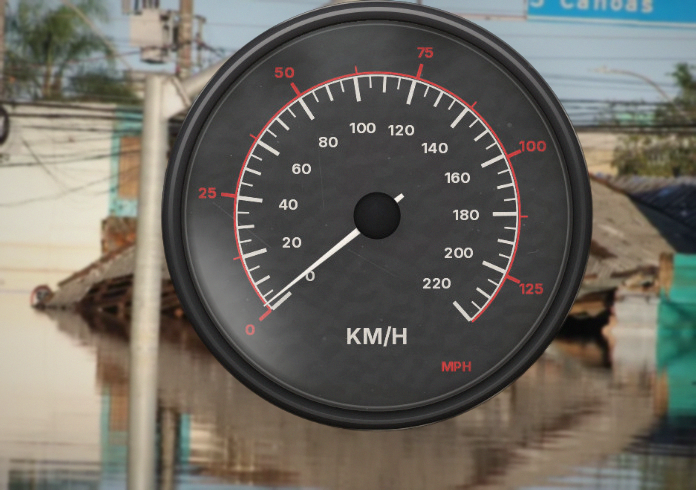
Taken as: 2.5,km/h
